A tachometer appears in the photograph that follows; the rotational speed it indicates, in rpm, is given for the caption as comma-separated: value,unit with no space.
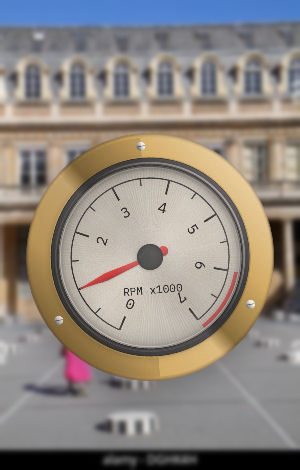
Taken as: 1000,rpm
